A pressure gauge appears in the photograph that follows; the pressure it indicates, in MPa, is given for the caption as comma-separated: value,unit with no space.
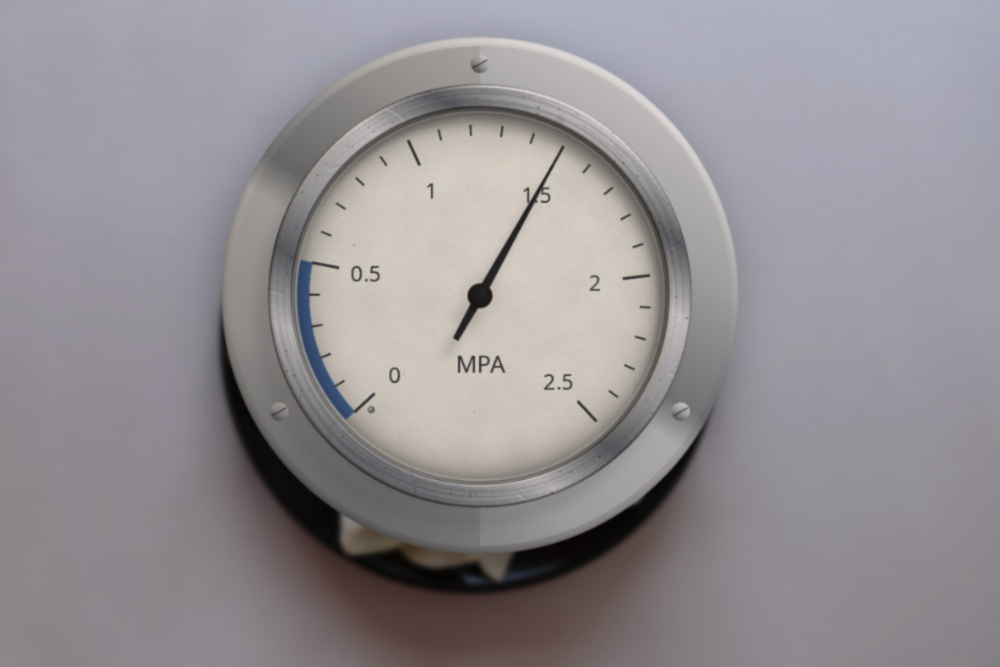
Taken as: 1.5,MPa
